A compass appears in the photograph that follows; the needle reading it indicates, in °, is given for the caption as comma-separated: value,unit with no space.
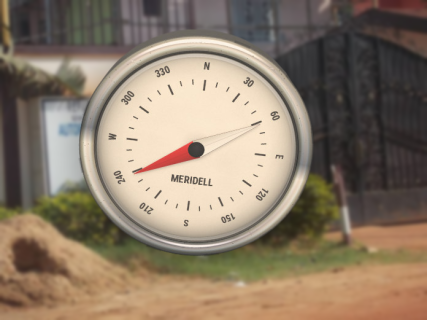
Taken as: 240,°
